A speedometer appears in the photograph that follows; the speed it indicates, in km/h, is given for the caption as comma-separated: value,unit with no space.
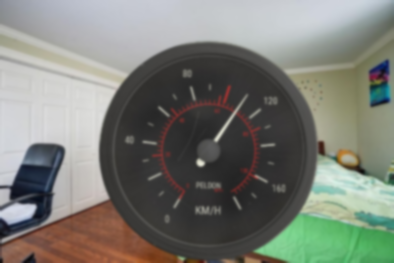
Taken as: 110,km/h
